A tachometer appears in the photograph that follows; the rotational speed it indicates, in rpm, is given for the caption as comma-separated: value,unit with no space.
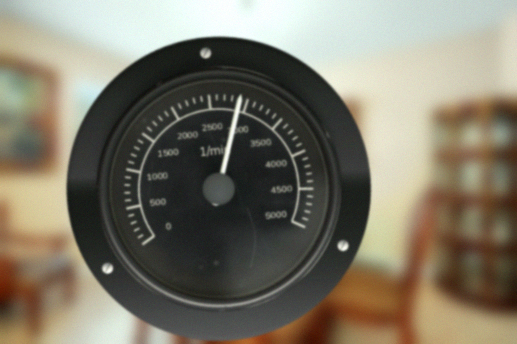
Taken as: 2900,rpm
